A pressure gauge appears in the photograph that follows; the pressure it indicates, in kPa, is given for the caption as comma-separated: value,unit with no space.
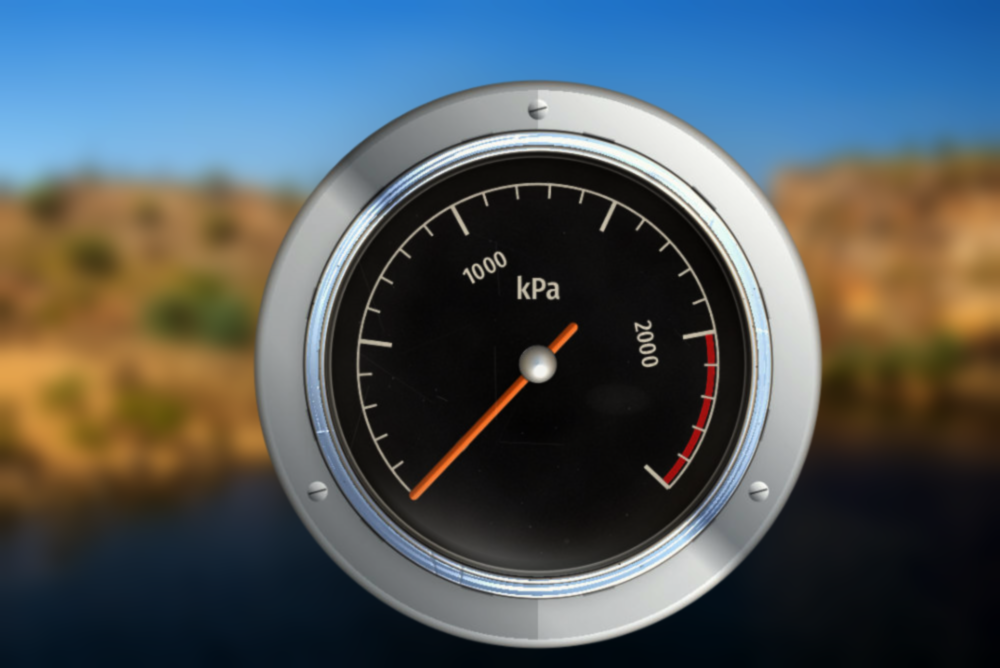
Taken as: 0,kPa
